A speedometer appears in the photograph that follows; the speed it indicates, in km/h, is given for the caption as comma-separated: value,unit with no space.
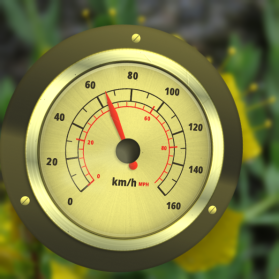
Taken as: 65,km/h
